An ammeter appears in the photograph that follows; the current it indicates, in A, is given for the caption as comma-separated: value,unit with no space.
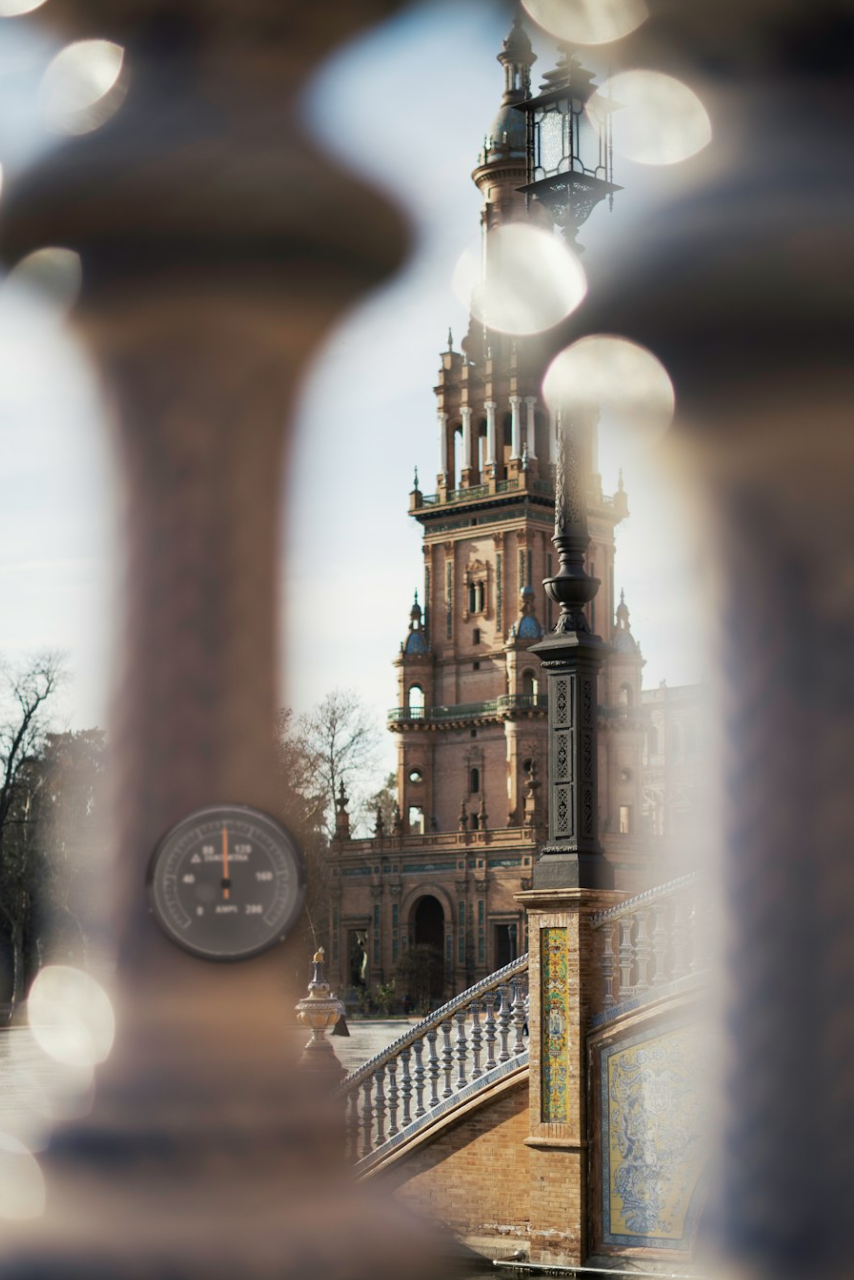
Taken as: 100,A
